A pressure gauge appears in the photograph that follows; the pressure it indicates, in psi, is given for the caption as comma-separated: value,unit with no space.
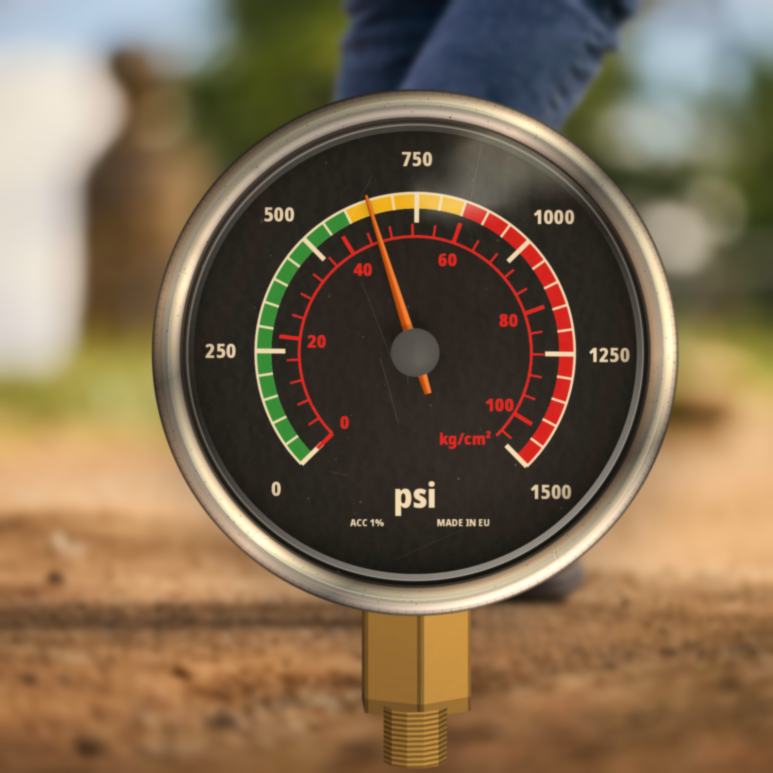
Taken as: 650,psi
